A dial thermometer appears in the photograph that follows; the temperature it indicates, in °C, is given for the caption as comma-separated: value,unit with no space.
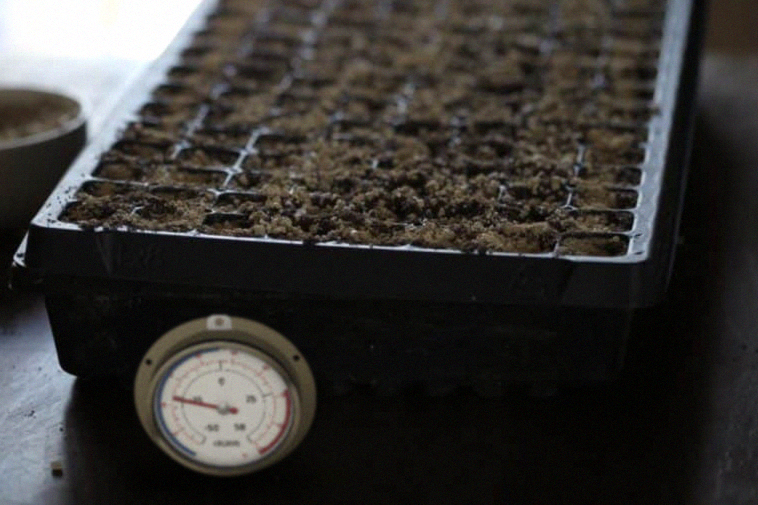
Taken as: -25,°C
